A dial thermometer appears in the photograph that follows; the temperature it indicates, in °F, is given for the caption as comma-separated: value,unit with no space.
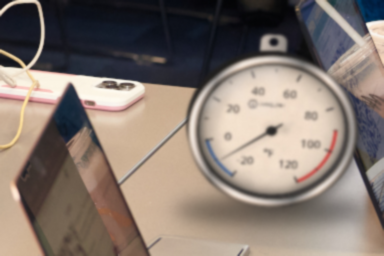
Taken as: -10,°F
